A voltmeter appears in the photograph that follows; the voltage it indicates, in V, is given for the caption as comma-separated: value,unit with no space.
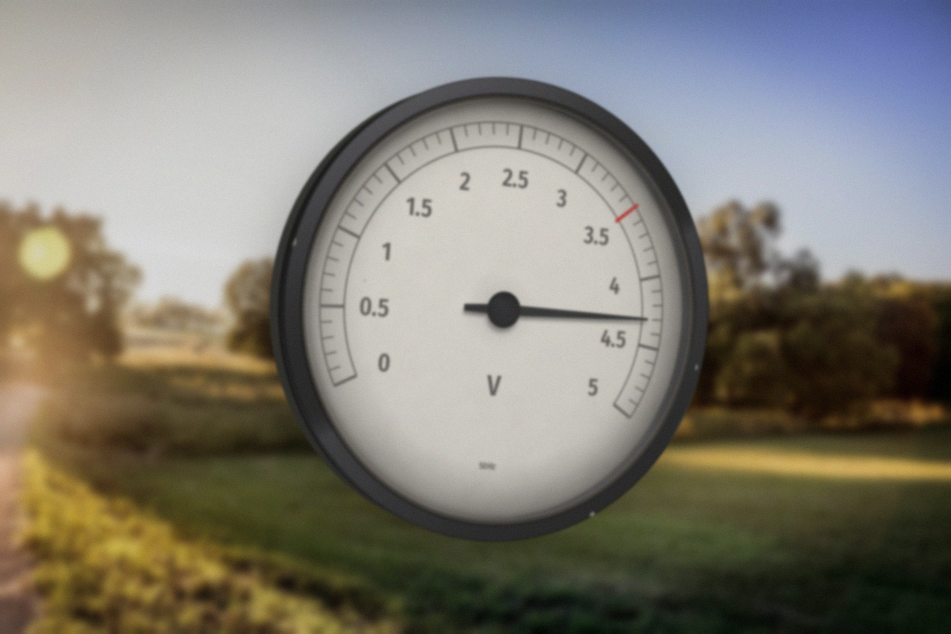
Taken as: 4.3,V
